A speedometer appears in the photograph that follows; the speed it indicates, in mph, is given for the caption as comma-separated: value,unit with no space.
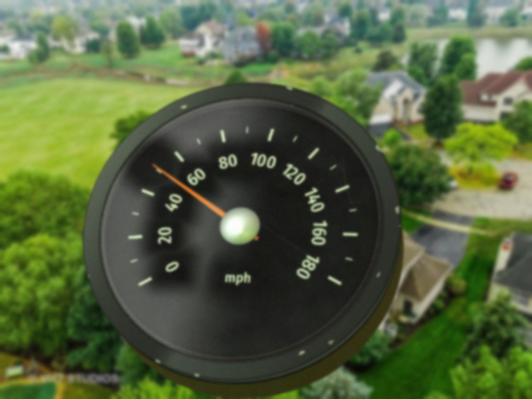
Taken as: 50,mph
